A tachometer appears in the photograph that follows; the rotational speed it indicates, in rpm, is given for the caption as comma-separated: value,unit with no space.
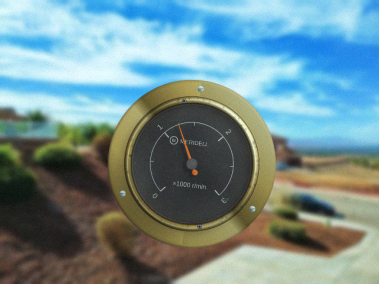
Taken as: 1250,rpm
